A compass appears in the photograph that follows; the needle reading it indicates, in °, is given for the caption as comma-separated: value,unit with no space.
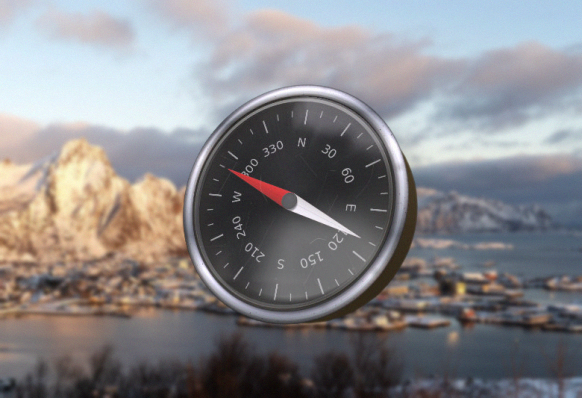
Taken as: 290,°
